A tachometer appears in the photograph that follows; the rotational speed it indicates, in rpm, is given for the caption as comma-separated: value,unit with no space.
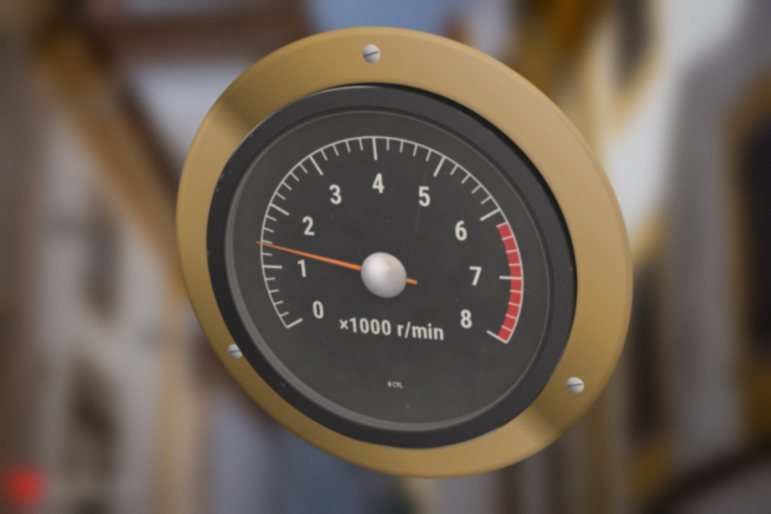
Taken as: 1400,rpm
